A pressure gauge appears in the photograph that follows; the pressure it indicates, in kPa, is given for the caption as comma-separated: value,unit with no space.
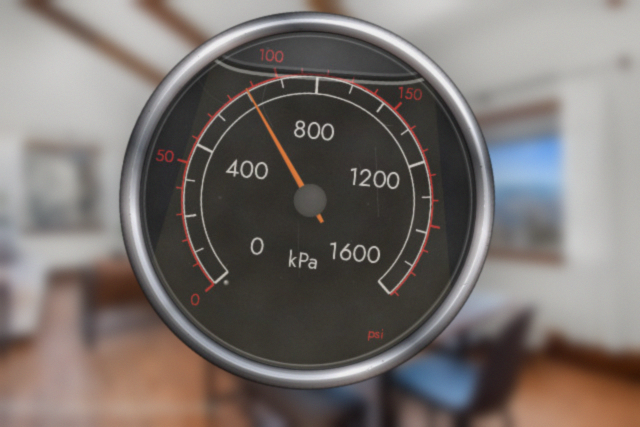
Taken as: 600,kPa
